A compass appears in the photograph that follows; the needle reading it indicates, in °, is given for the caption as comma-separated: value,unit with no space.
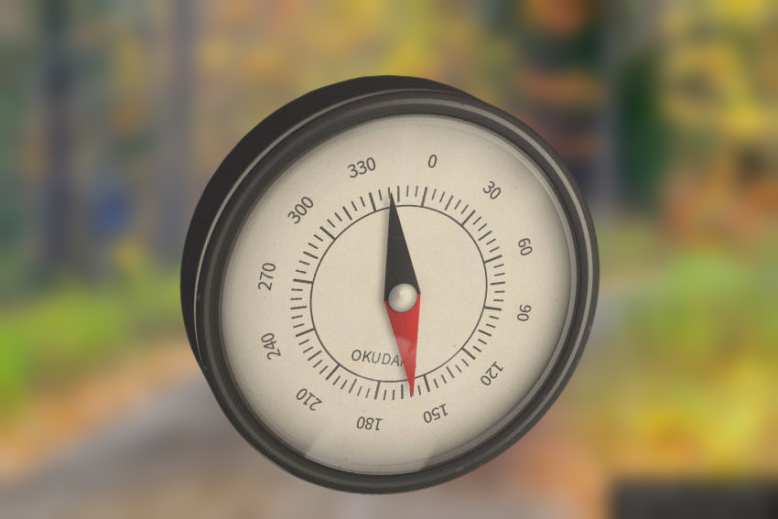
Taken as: 160,°
